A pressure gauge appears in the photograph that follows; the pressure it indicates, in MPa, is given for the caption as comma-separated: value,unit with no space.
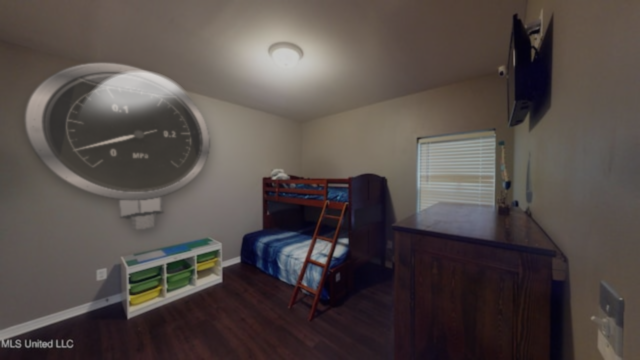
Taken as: 0.02,MPa
